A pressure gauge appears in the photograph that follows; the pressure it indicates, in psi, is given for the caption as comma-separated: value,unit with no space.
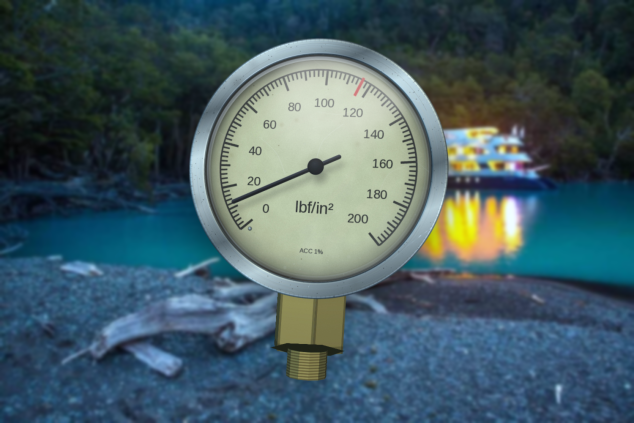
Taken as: 12,psi
